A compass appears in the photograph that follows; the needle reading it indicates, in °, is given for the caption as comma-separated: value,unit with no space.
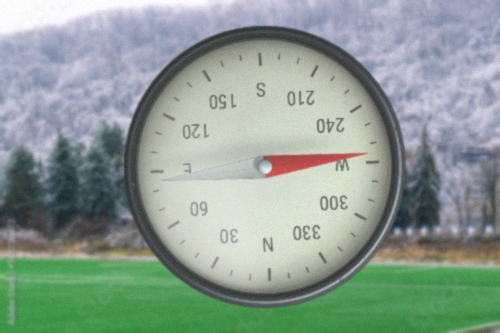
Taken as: 265,°
